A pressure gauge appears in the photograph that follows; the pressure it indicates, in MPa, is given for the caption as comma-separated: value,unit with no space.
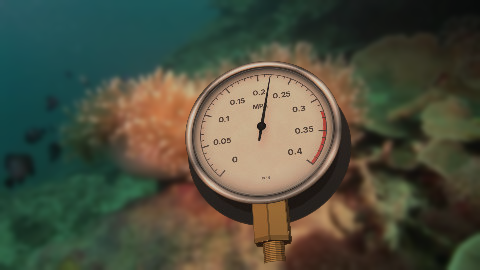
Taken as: 0.22,MPa
